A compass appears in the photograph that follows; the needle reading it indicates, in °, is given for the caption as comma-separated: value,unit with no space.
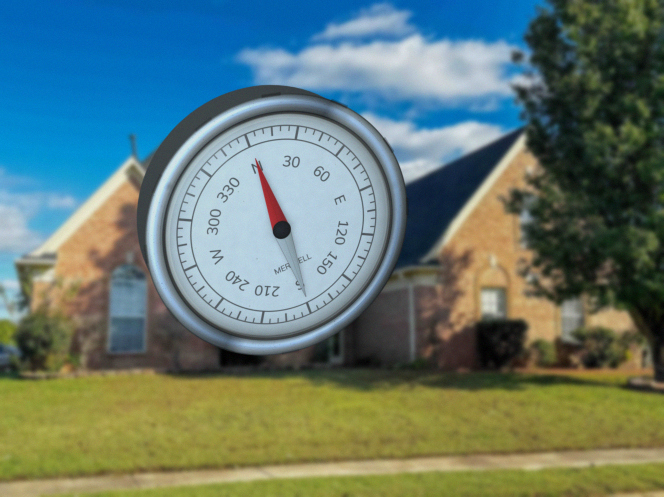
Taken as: 0,°
